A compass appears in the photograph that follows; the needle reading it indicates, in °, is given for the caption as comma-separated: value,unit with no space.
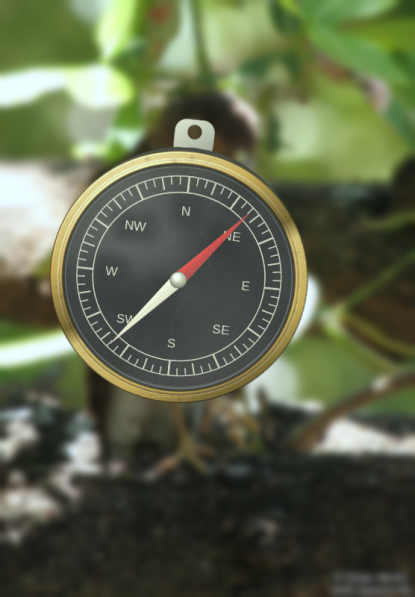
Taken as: 40,°
